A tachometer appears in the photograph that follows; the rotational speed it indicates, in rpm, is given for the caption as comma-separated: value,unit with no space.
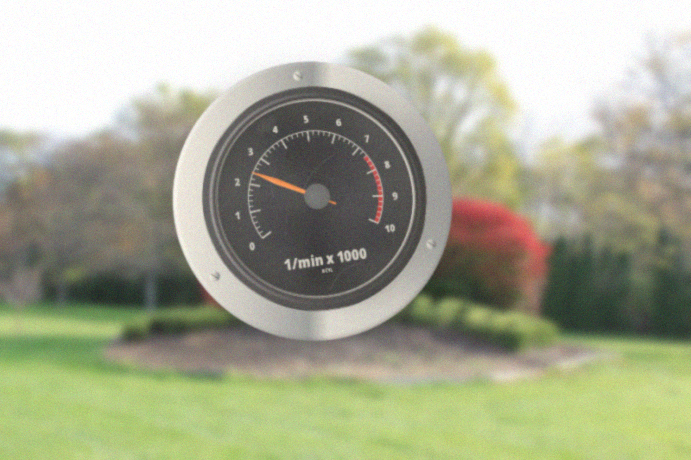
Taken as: 2400,rpm
